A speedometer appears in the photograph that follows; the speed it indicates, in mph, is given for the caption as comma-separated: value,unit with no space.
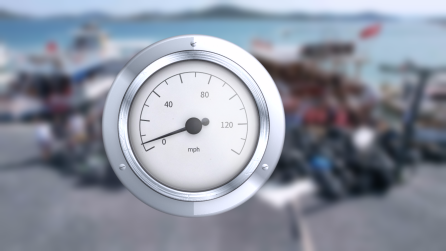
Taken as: 5,mph
